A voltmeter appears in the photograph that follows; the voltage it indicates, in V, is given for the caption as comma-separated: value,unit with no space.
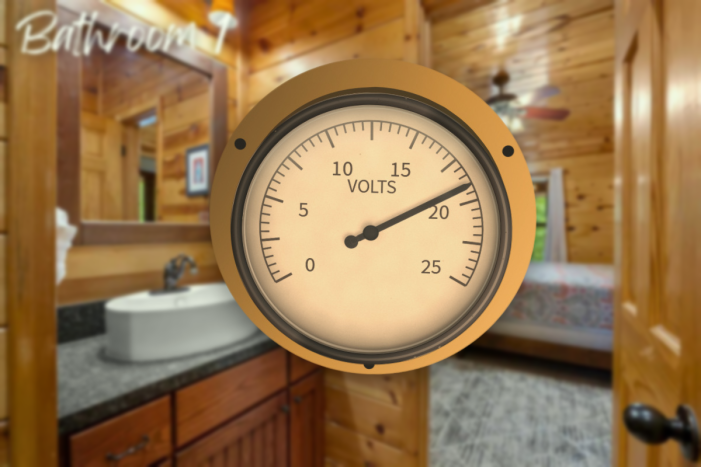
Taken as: 19,V
